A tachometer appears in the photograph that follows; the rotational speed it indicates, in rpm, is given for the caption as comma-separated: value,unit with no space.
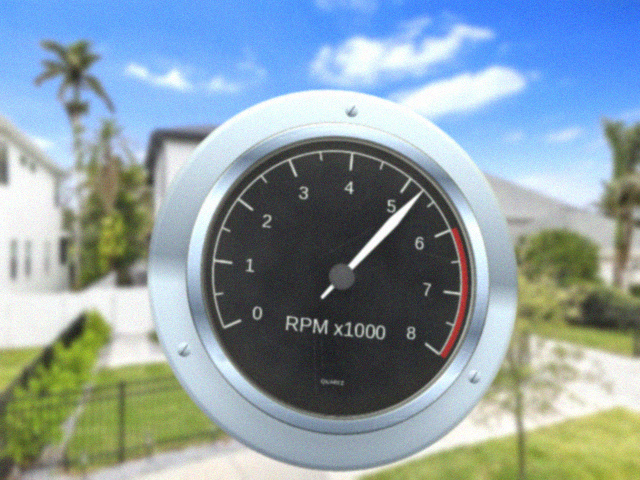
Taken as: 5250,rpm
